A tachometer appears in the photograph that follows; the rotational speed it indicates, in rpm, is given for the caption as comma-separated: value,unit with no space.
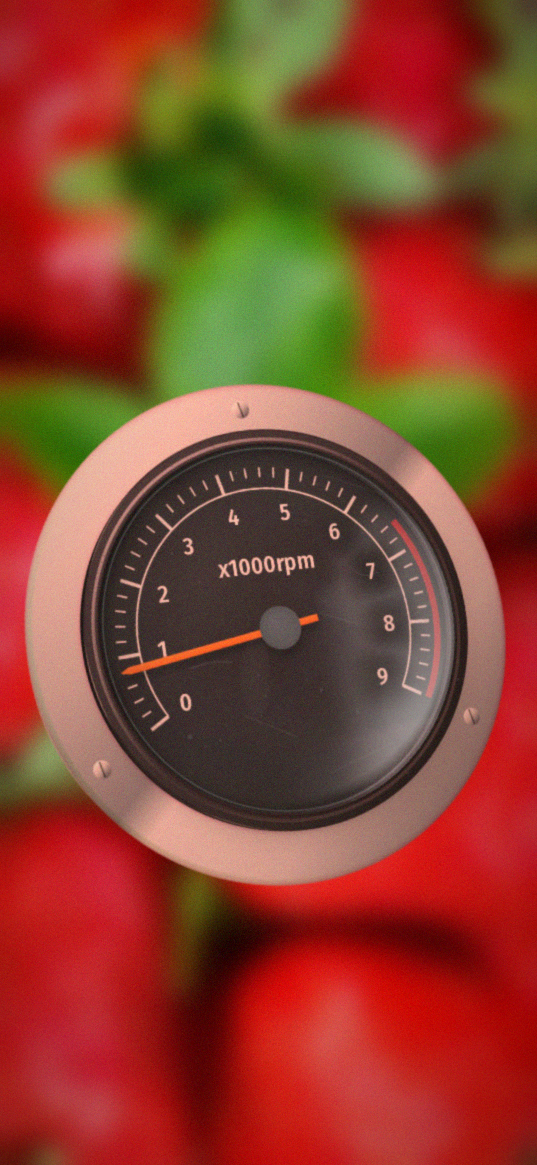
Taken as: 800,rpm
